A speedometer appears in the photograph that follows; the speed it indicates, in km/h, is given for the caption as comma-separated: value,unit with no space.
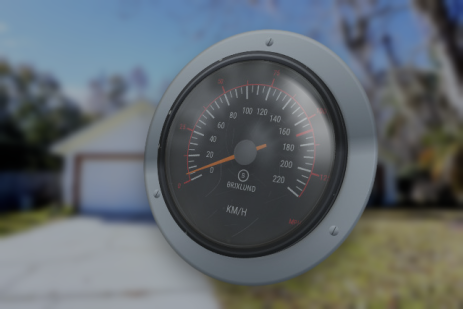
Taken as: 5,km/h
